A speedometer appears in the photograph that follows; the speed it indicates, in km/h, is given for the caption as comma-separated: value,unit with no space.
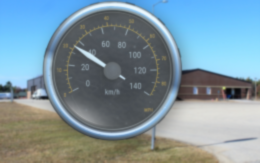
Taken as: 35,km/h
